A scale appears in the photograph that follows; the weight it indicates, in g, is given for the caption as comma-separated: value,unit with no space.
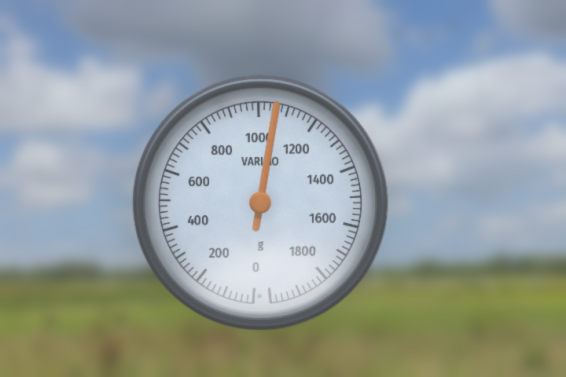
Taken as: 1060,g
